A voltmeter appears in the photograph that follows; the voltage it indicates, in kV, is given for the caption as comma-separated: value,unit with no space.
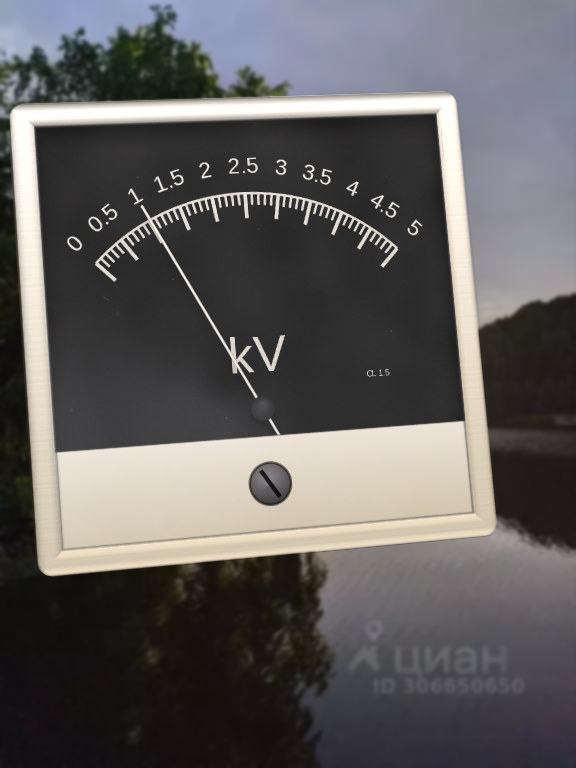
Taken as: 1,kV
